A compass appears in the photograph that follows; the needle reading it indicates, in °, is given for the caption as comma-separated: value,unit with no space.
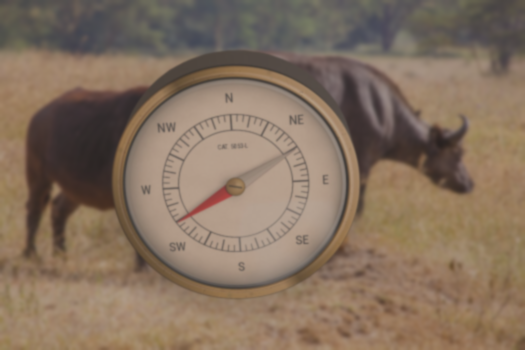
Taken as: 240,°
